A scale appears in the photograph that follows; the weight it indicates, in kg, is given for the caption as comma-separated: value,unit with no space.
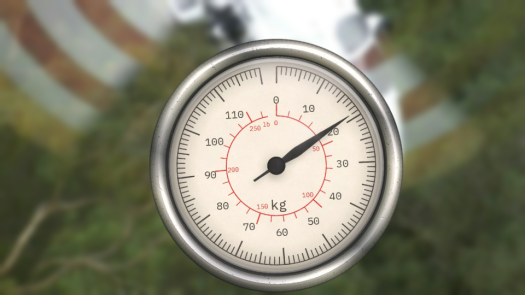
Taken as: 19,kg
